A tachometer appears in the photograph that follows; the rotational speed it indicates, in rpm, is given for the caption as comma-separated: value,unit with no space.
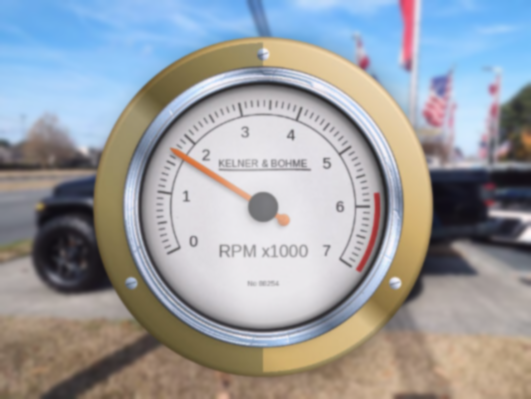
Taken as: 1700,rpm
